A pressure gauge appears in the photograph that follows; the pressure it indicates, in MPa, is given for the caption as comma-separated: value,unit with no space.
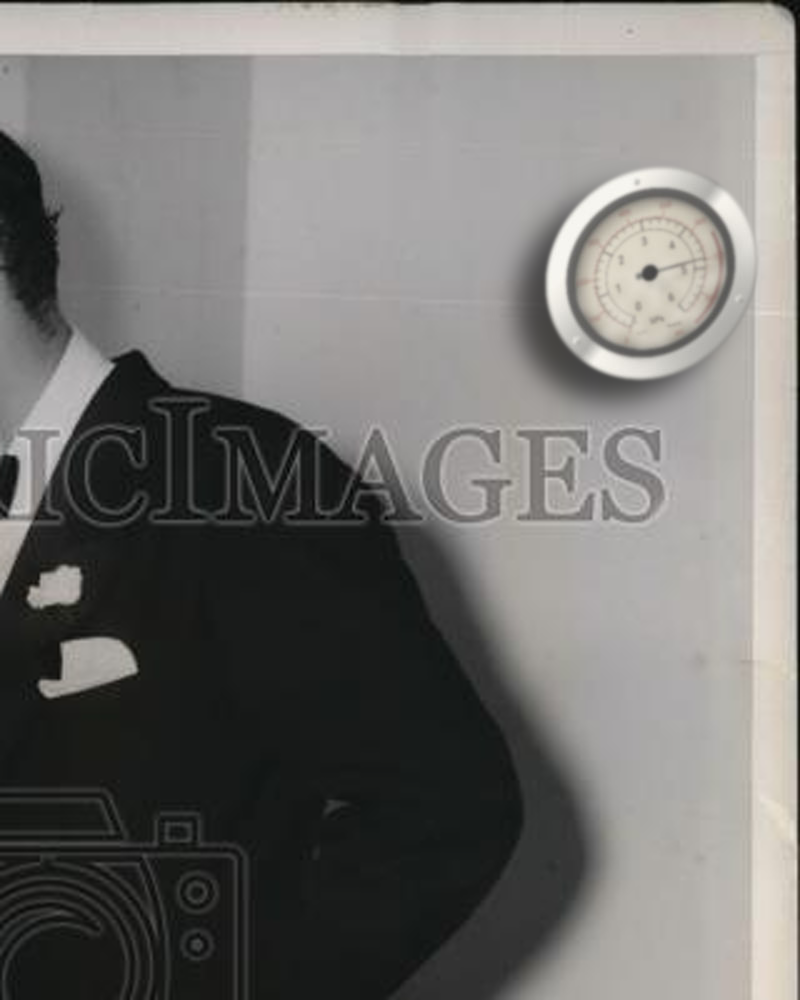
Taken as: 4.8,MPa
